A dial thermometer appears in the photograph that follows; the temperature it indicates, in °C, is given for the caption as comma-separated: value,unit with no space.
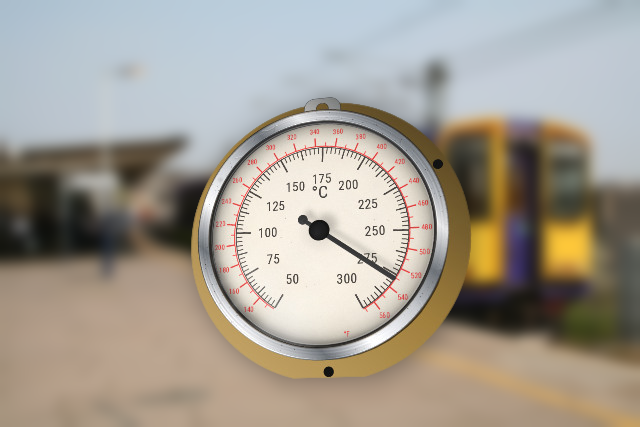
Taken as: 277.5,°C
